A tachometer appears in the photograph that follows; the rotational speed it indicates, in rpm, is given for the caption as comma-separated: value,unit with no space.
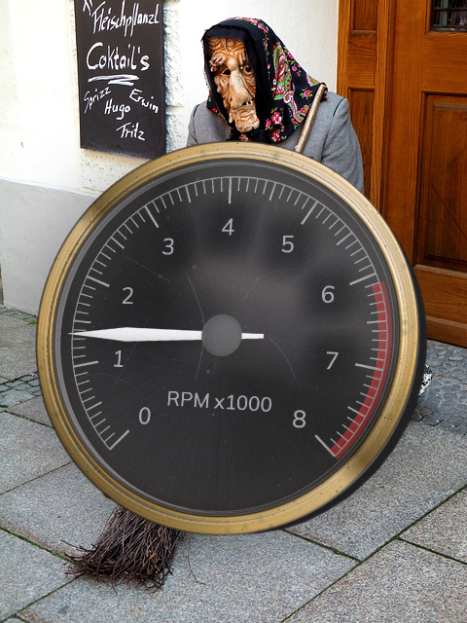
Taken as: 1350,rpm
